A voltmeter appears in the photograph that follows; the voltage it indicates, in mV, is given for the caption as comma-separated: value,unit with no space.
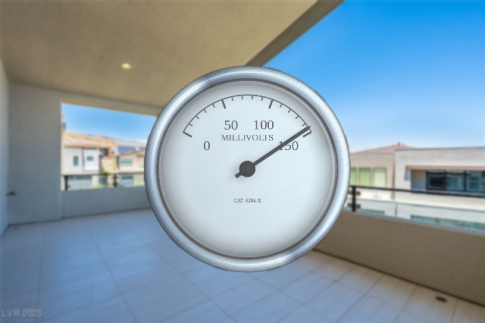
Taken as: 145,mV
